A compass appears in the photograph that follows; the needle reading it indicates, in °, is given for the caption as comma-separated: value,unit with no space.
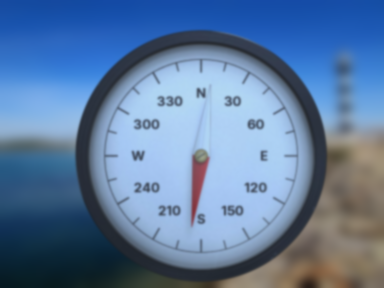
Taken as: 187.5,°
